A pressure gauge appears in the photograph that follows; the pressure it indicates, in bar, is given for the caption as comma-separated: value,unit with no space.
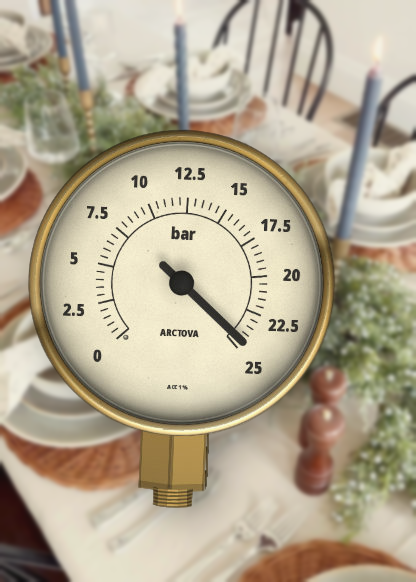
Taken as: 24.5,bar
